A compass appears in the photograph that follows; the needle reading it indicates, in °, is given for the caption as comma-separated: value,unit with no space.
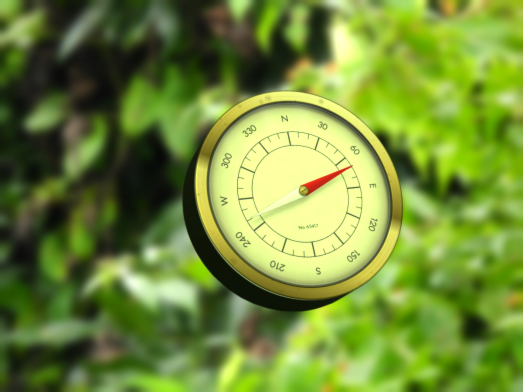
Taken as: 70,°
